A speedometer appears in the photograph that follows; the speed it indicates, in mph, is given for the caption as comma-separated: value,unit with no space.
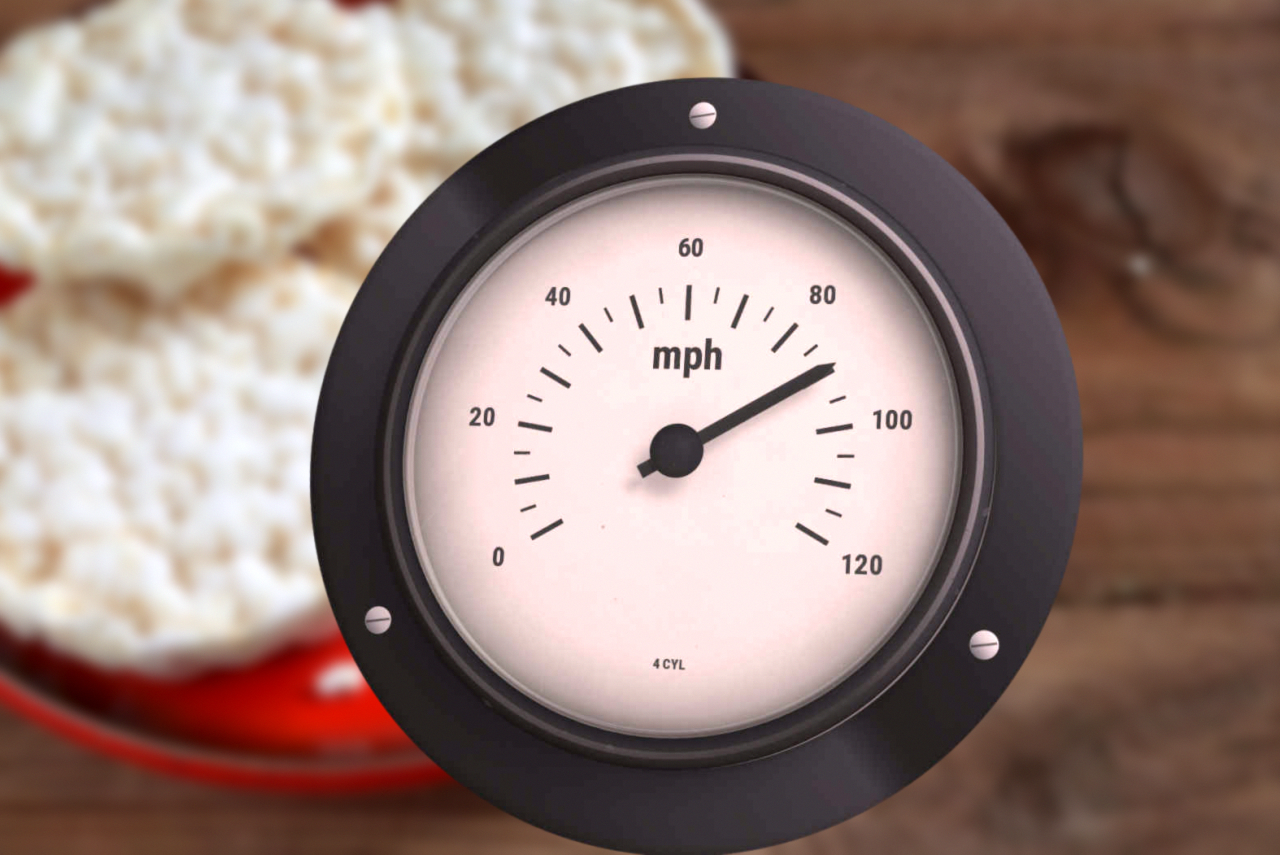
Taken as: 90,mph
